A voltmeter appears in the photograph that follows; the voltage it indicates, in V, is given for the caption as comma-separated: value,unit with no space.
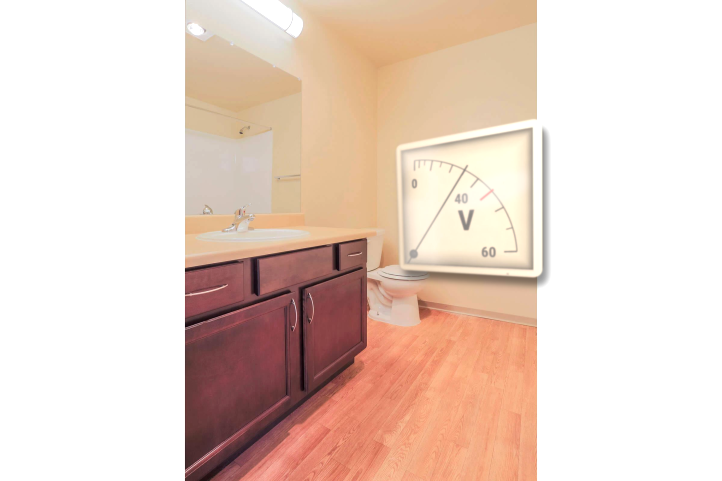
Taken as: 35,V
